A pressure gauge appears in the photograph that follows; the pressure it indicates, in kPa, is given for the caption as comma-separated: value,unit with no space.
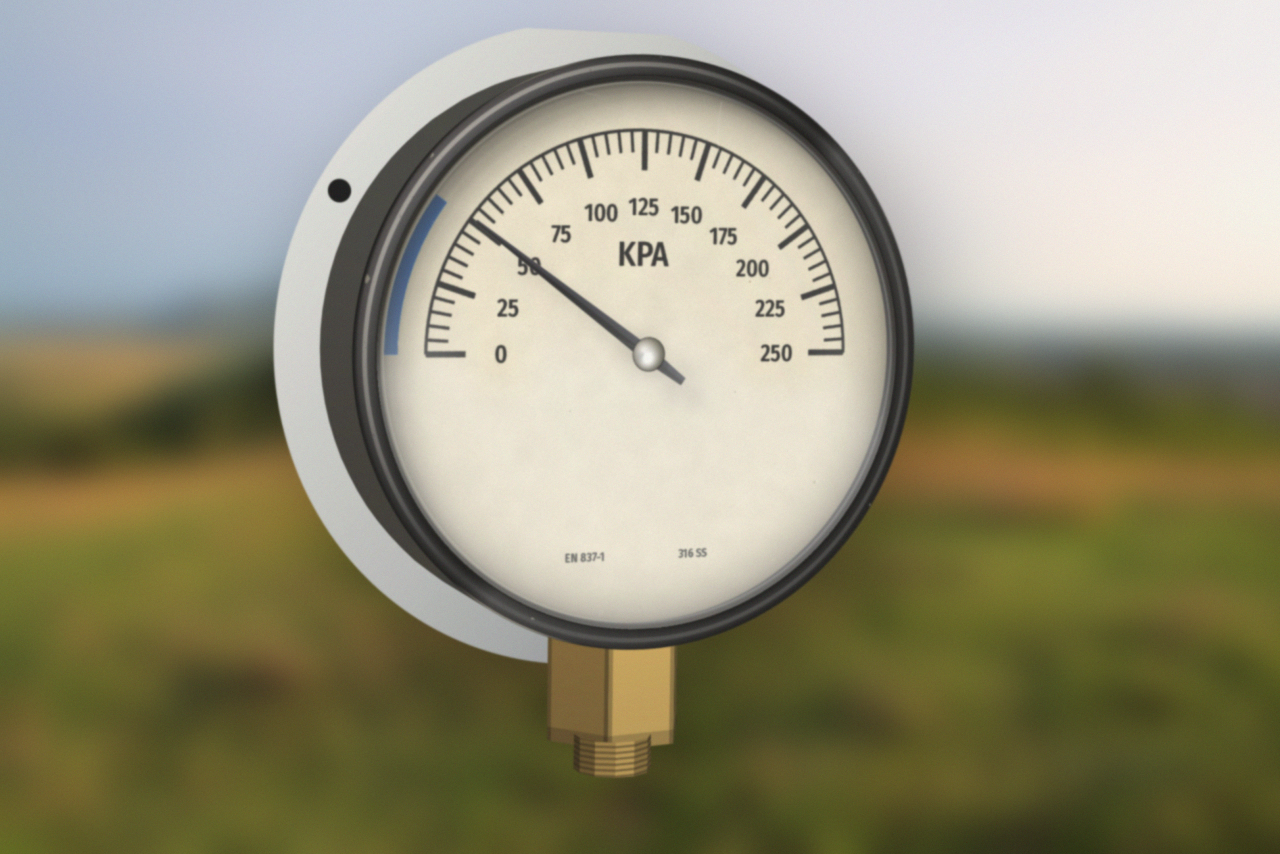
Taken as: 50,kPa
